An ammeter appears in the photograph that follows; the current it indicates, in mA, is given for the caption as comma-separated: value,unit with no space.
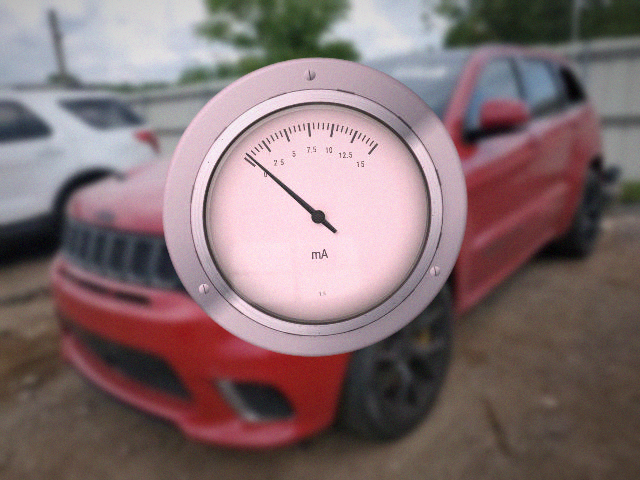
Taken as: 0.5,mA
